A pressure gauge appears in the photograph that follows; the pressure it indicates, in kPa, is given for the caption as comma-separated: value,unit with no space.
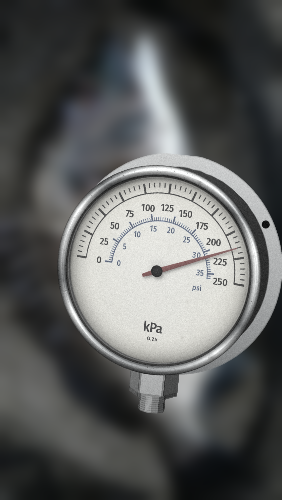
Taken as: 215,kPa
